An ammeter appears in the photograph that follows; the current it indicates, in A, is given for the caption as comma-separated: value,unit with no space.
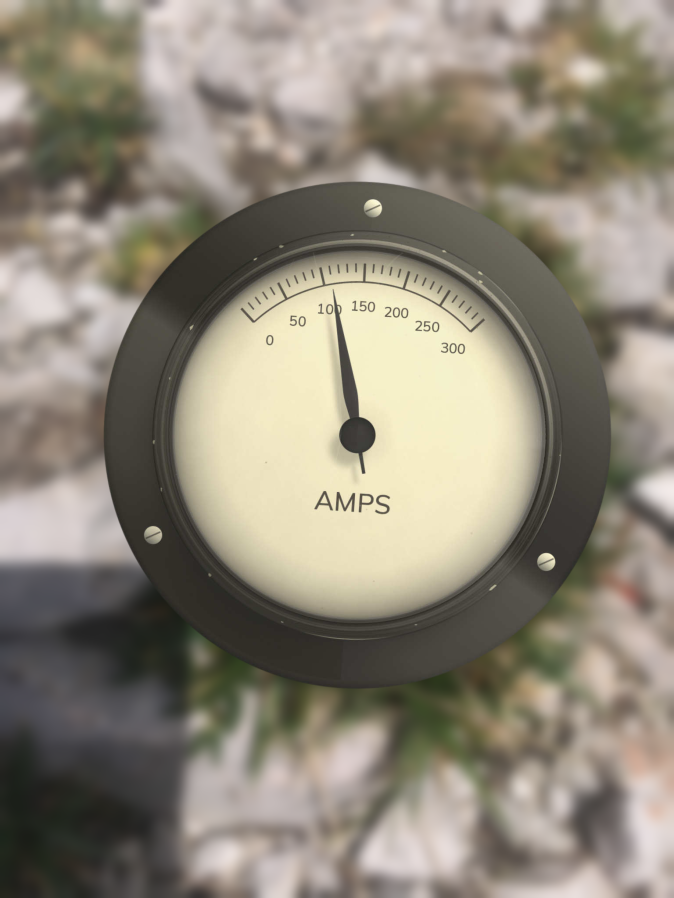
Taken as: 110,A
